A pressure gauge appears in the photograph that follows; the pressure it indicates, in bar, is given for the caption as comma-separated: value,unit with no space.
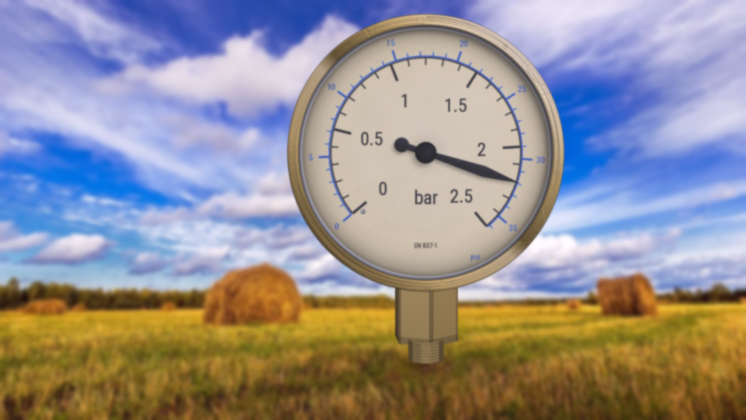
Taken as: 2.2,bar
